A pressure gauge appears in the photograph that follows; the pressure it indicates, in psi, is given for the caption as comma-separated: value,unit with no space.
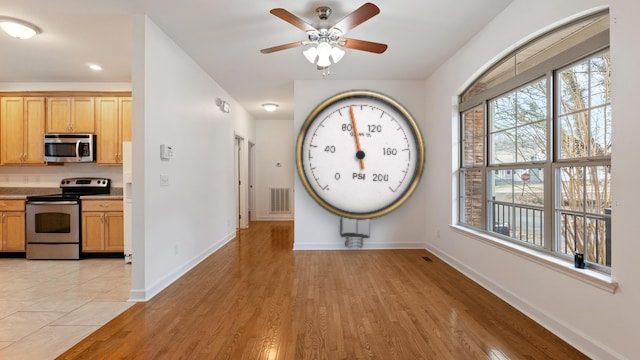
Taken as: 90,psi
